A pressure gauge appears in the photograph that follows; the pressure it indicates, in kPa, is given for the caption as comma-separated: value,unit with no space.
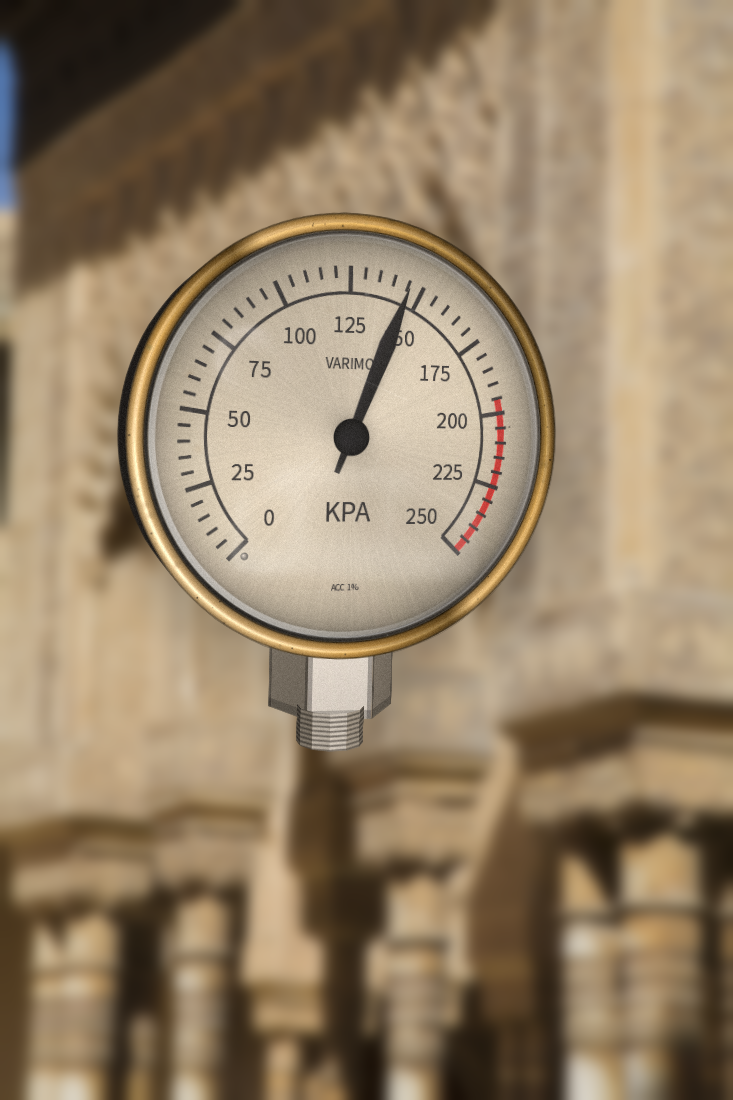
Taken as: 145,kPa
